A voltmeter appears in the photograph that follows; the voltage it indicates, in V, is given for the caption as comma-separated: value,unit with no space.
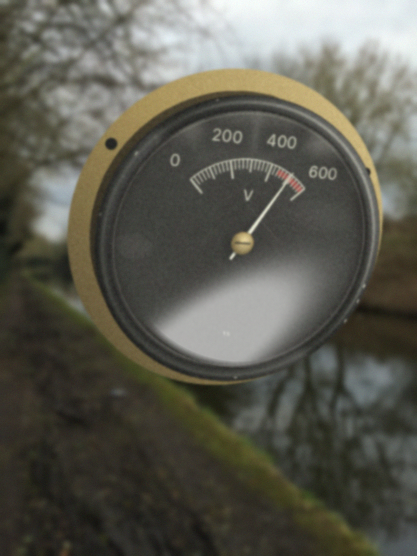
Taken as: 500,V
